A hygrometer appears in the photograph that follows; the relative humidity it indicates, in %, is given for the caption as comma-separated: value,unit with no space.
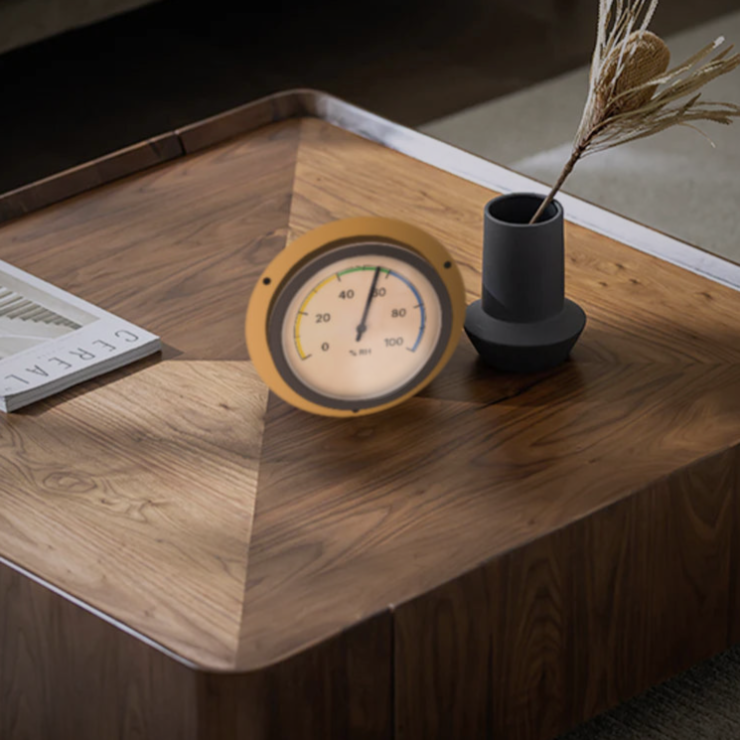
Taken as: 55,%
